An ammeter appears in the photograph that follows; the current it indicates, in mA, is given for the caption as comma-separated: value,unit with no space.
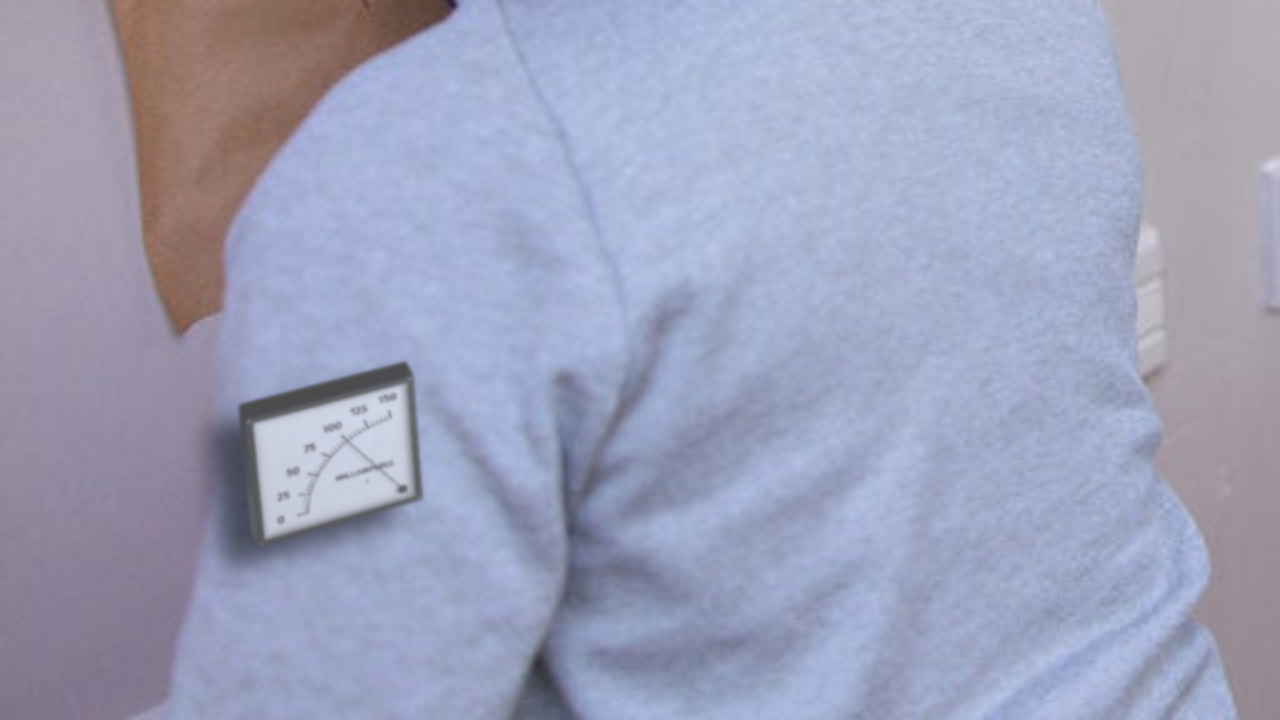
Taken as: 100,mA
